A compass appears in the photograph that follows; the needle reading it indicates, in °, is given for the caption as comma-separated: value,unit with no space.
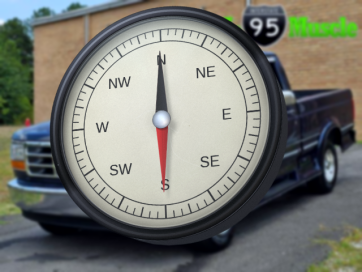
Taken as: 180,°
